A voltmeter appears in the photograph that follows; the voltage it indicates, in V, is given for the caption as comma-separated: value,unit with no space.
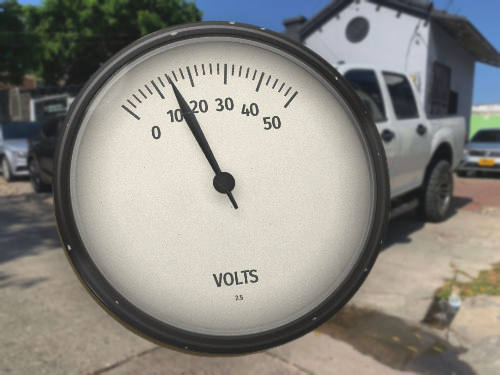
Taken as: 14,V
